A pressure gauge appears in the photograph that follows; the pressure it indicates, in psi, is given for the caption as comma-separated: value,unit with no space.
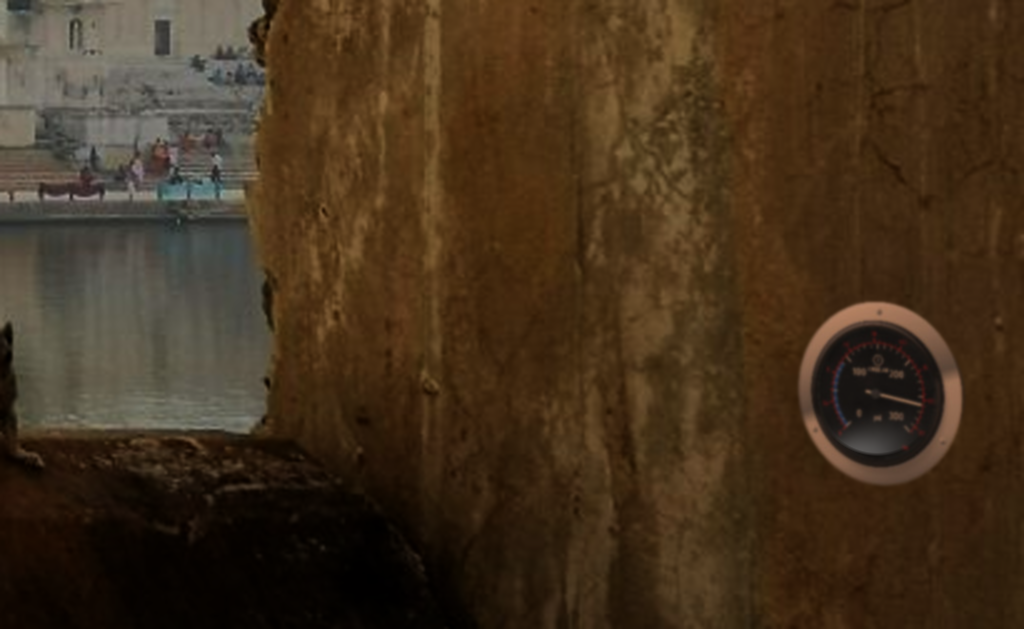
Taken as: 260,psi
